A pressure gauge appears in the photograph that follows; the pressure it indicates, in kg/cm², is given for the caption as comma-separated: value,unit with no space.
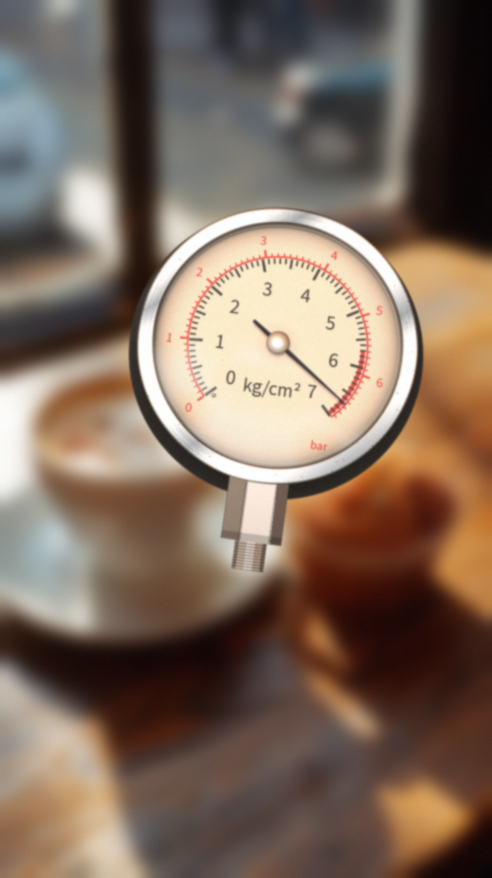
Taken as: 6.7,kg/cm²
